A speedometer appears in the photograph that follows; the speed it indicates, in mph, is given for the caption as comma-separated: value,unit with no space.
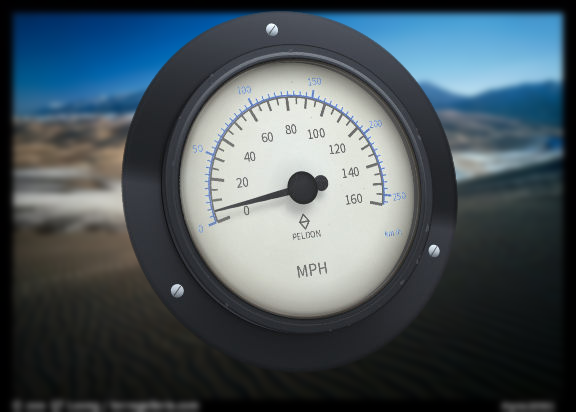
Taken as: 5,mph
